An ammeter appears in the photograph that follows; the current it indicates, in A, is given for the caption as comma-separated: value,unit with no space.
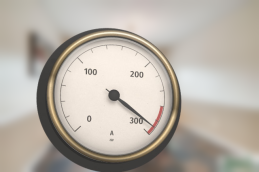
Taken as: 290,A
